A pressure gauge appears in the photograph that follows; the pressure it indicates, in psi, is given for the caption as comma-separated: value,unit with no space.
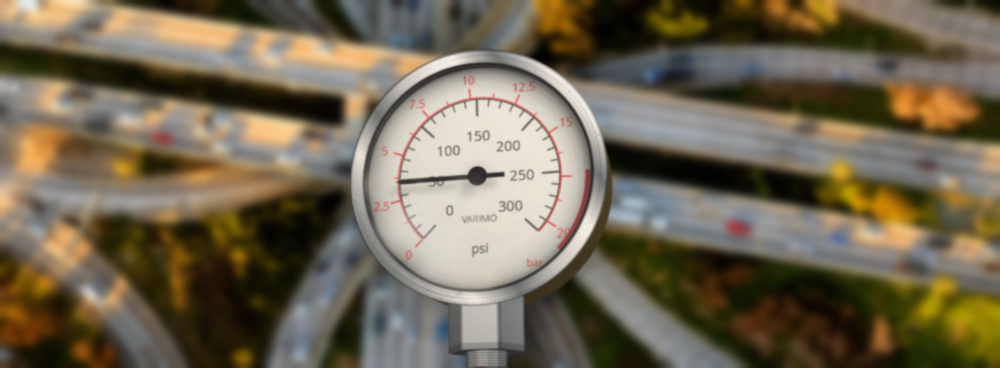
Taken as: 50,psi
